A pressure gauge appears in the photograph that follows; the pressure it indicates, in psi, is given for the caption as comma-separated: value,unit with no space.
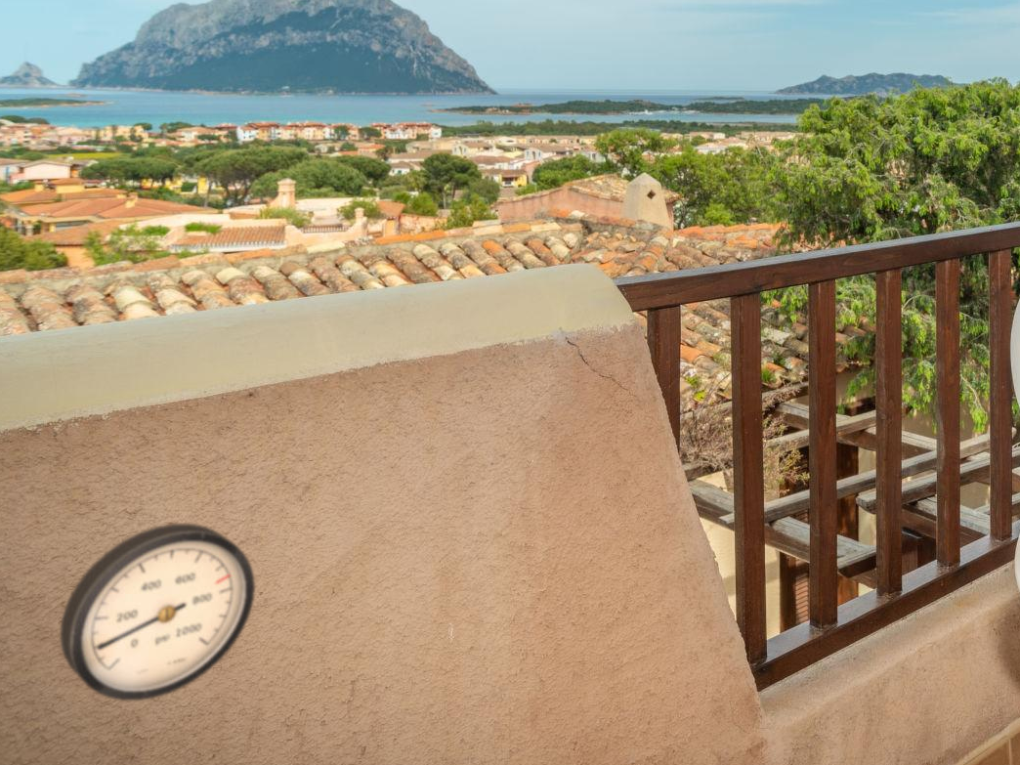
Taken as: 100,psi
